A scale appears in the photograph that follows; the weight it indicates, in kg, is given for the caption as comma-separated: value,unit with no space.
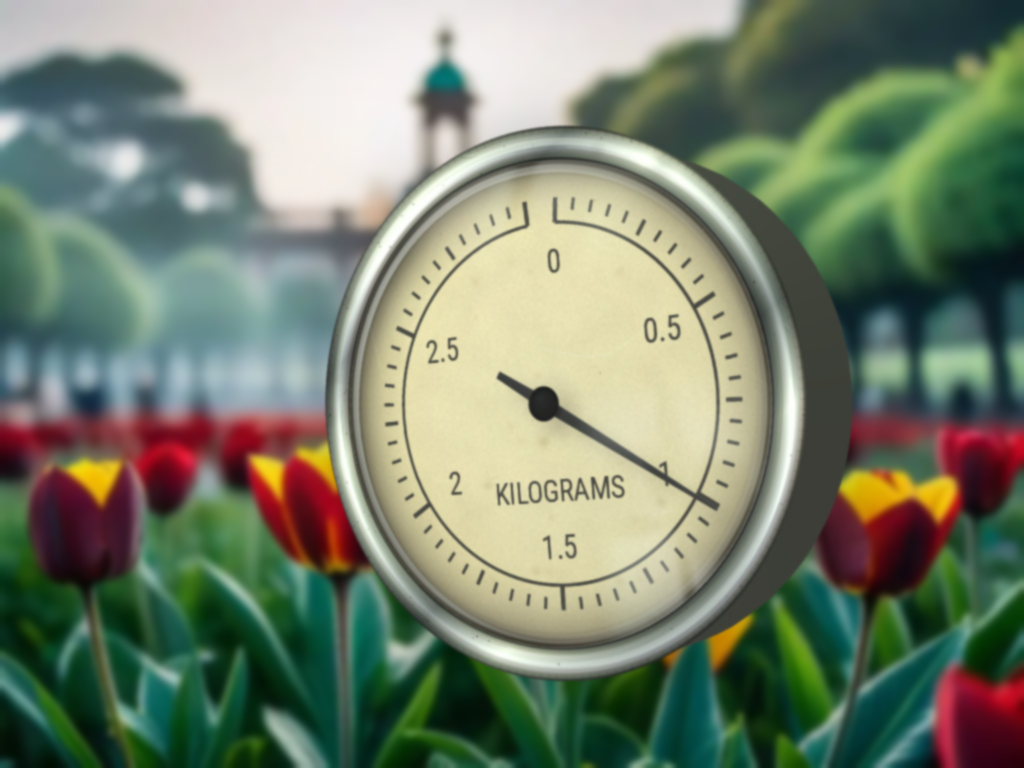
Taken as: 1,kg
